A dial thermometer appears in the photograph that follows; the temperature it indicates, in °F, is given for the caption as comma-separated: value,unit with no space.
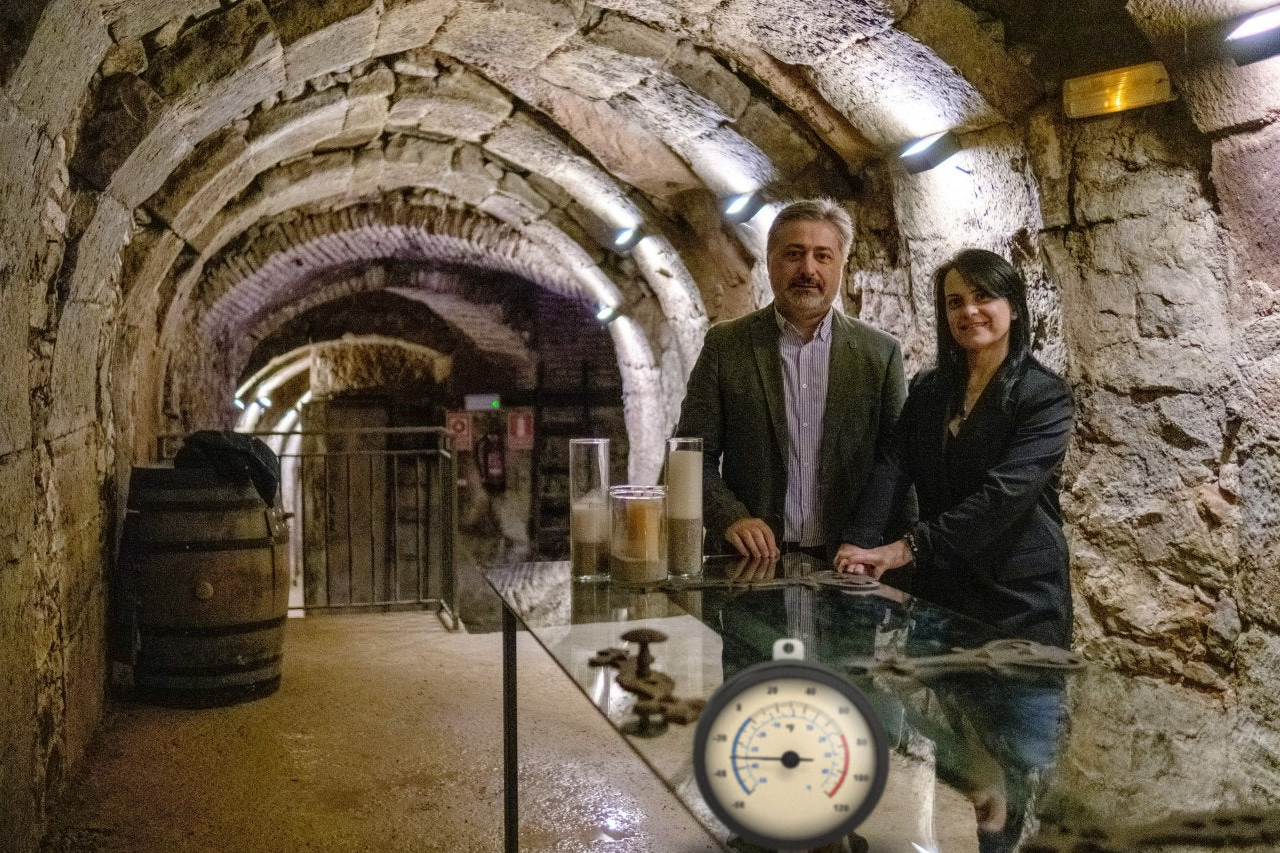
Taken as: -30,°F
